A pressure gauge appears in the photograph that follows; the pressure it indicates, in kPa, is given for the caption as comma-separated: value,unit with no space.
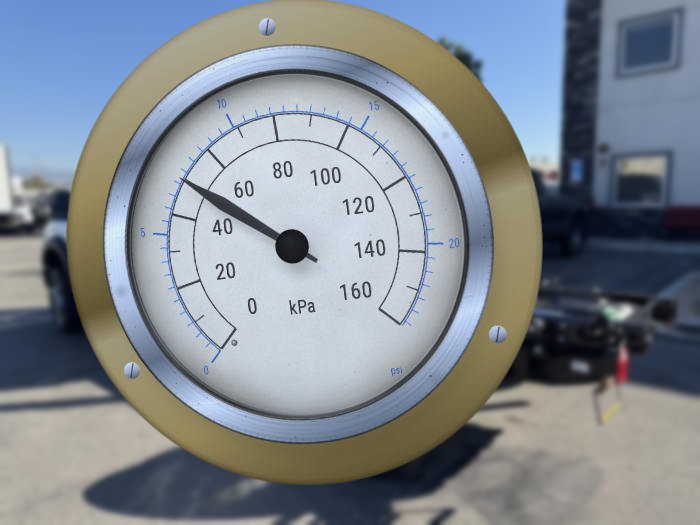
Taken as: 50,kPa
